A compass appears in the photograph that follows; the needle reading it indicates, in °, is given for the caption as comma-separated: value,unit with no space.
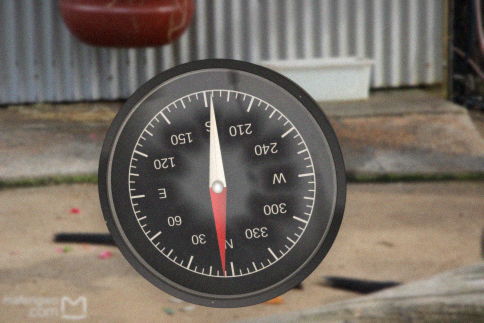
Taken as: 5,°
